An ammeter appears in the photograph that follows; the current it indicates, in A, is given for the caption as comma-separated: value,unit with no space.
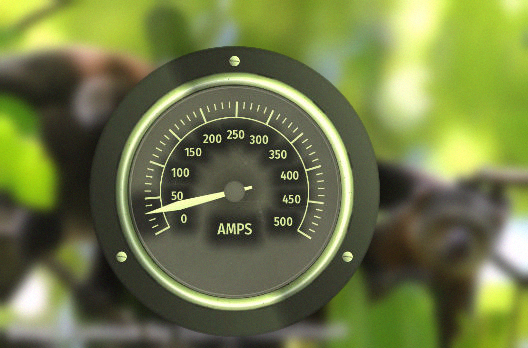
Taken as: 30,A
